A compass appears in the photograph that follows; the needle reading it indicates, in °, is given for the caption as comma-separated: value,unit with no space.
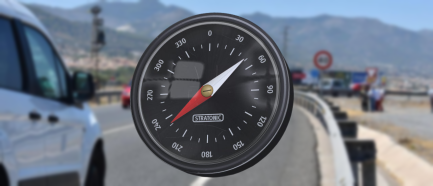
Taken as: 230,°
